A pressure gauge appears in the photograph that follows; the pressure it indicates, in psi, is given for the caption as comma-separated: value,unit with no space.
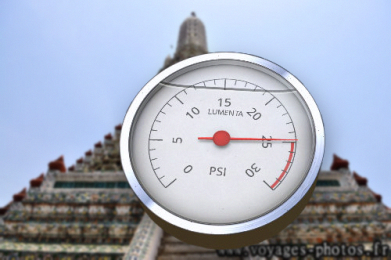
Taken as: 25,psi
